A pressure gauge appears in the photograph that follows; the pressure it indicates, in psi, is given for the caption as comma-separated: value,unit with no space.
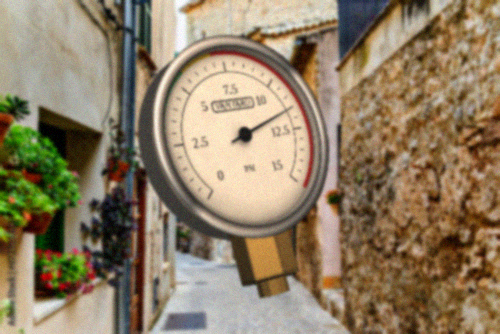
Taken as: 11.5,psi
